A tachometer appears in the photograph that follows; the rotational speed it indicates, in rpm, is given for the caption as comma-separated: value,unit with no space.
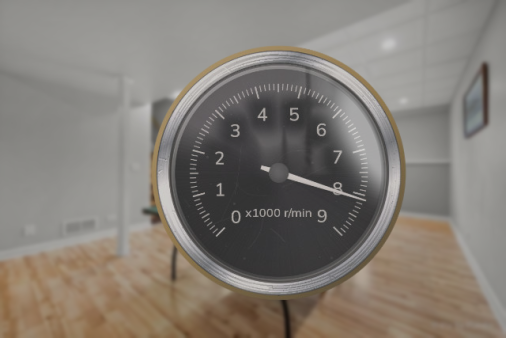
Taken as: 8100,rpm
